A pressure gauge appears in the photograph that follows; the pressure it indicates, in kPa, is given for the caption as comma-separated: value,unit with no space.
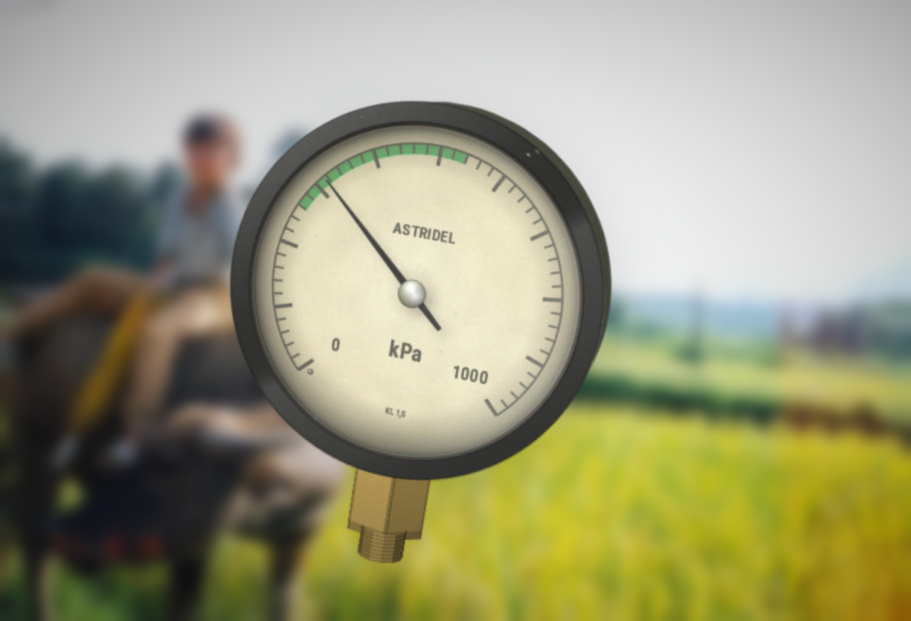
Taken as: 320,kPa
